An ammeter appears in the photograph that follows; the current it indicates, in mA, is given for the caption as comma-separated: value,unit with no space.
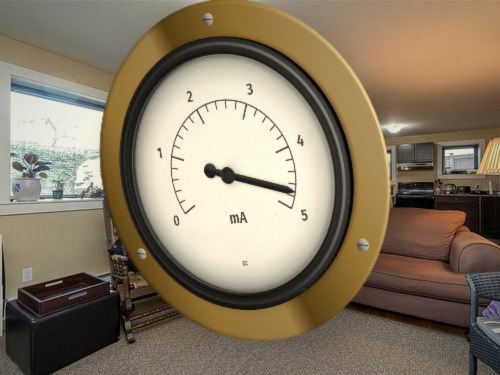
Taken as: 4.7,mA
